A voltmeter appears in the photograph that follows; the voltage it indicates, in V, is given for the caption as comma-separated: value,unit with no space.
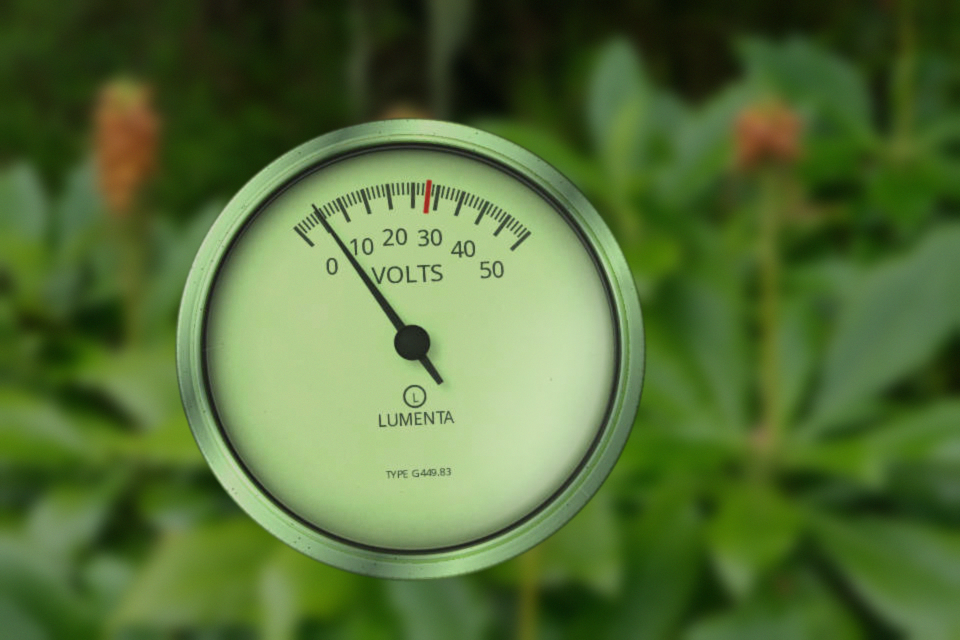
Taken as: 5,V
